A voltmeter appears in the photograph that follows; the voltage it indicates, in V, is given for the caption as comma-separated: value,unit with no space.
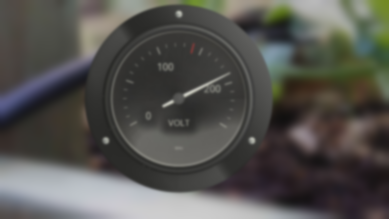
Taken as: 190,V
